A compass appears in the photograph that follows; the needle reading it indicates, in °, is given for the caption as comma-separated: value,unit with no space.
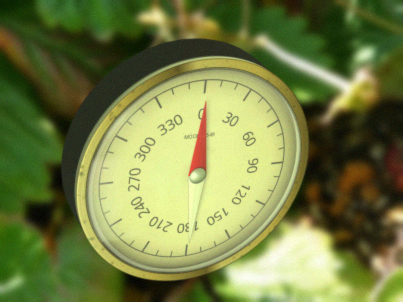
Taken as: 0,°
